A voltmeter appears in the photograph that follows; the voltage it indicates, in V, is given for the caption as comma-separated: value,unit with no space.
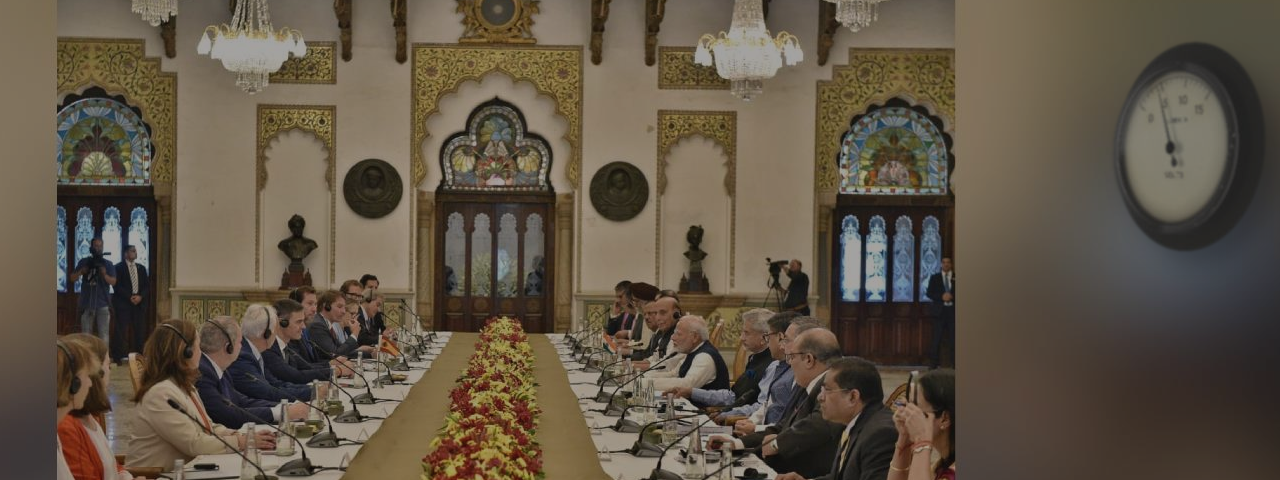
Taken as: 5,V
